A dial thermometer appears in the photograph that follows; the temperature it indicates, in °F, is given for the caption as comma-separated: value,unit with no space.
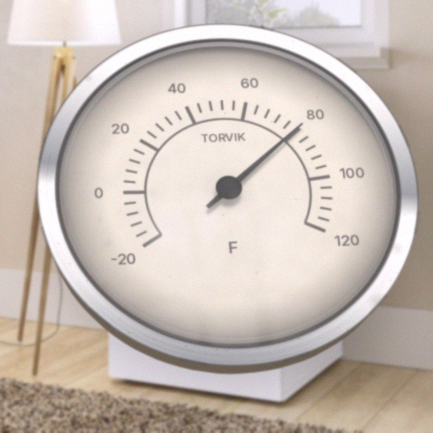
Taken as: 80,°F
